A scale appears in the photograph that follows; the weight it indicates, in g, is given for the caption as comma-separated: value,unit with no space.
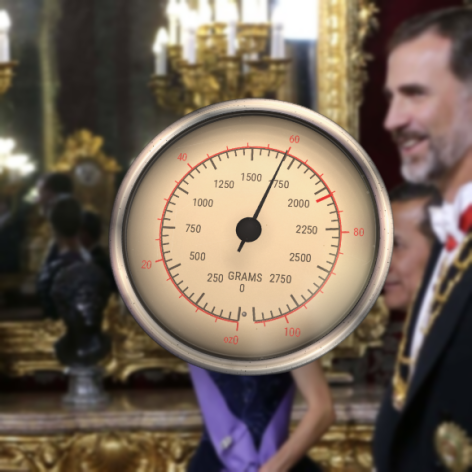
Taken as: 1700,g
